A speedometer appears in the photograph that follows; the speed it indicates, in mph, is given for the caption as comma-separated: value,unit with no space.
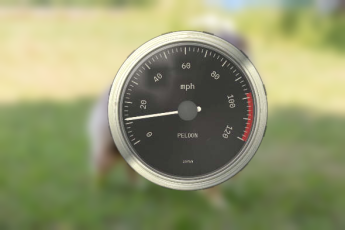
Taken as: 12,mph
